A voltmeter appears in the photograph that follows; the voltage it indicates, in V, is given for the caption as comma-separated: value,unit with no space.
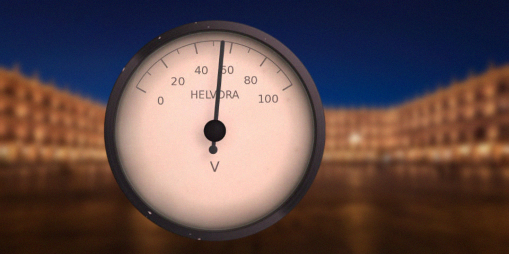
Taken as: 55,V
